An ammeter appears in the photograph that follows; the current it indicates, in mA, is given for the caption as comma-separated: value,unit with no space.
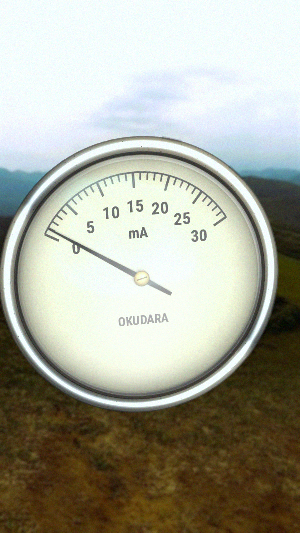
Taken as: 1,mA
